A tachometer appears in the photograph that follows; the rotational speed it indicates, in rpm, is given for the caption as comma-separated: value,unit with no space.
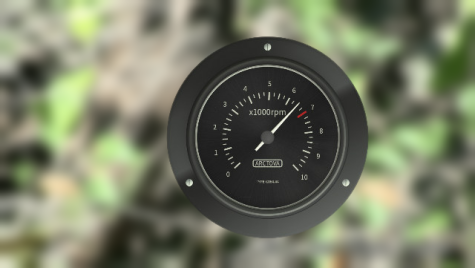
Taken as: 6500,rpm
